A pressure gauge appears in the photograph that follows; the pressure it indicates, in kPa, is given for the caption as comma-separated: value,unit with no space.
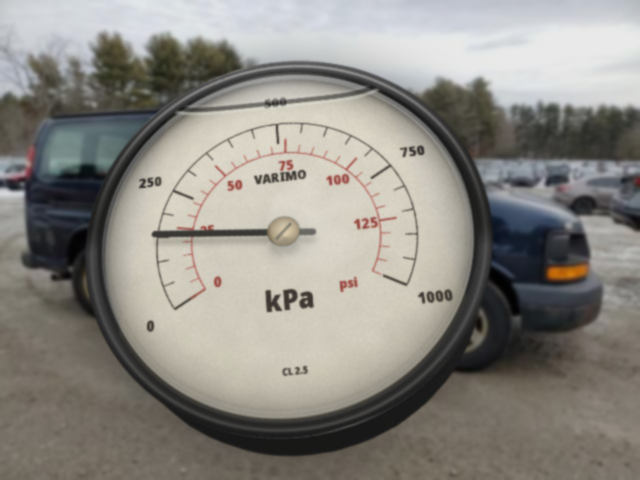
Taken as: 150,kPa
